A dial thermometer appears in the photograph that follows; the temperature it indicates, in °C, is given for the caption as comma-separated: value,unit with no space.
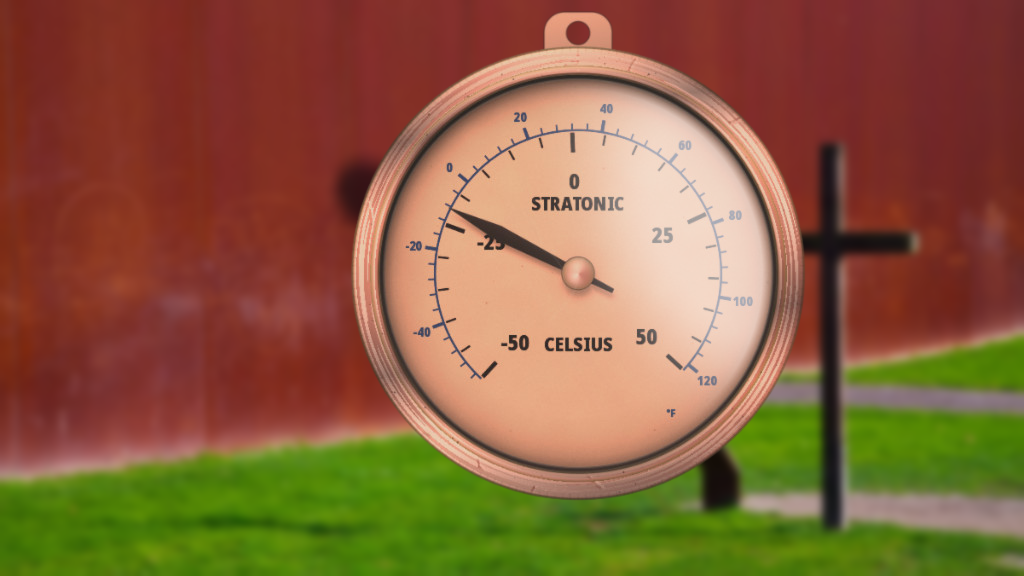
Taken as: -22.5,°C
